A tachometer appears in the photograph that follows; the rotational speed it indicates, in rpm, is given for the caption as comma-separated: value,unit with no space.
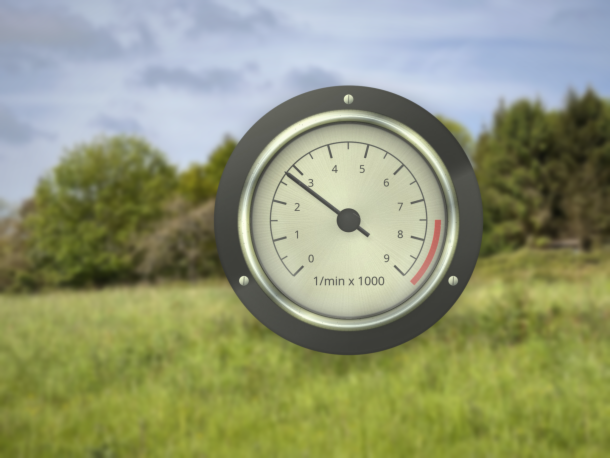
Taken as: 2750,rpm
